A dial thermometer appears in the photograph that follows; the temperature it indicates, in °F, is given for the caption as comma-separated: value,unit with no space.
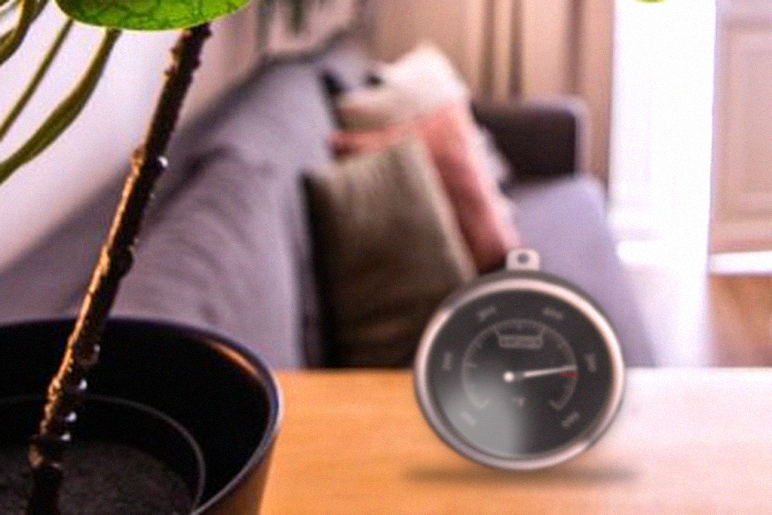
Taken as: 500,°F
